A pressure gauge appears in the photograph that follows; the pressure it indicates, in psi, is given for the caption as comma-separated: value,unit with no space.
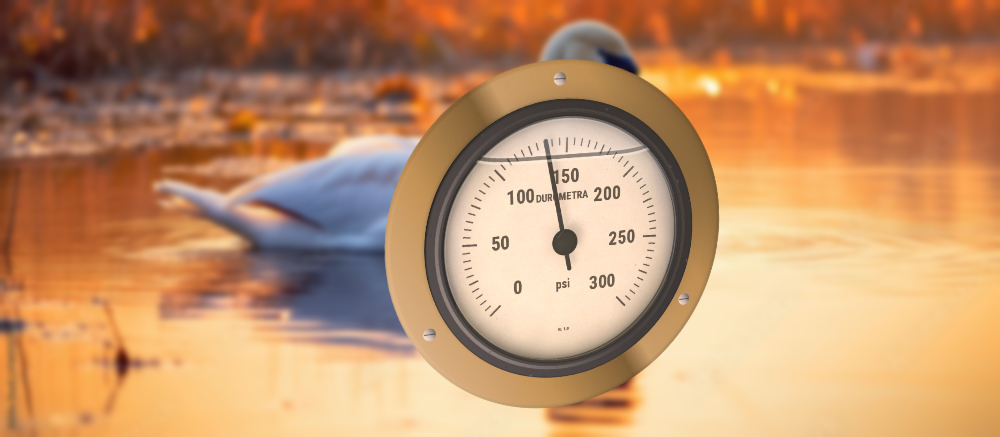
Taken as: 135,psi
